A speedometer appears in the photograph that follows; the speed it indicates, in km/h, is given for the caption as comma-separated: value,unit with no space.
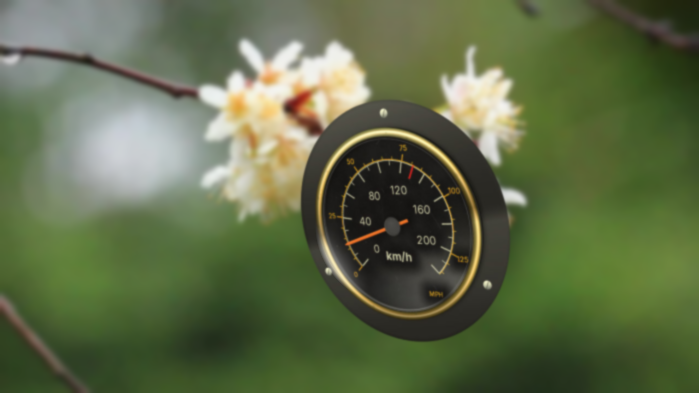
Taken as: 20,km/h
